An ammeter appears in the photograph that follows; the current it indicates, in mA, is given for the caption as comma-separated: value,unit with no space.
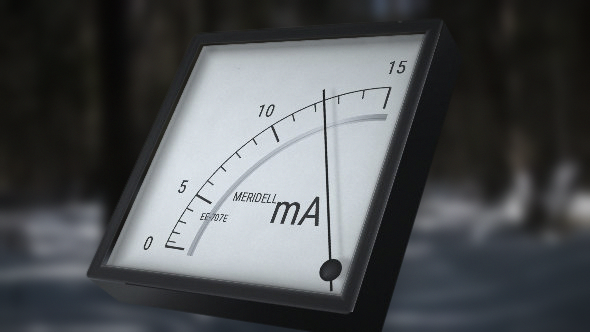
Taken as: 12.5,mA
